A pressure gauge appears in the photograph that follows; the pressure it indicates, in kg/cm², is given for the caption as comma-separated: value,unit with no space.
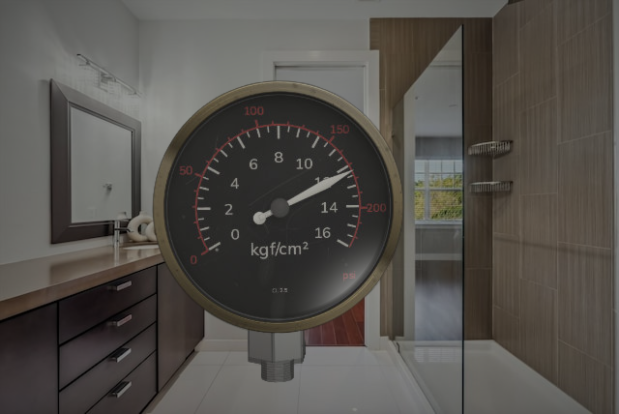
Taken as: 12.25,kg/cm²
